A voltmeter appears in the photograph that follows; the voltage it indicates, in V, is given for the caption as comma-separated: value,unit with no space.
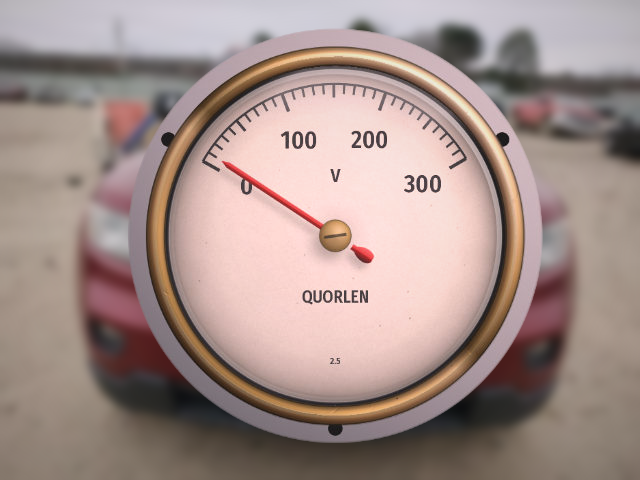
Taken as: 10,V
